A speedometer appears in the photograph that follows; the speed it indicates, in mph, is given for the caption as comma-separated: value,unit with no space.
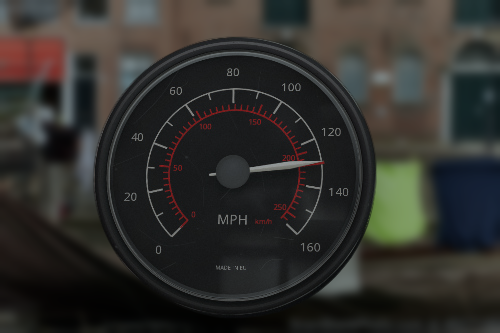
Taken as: 130,mph
